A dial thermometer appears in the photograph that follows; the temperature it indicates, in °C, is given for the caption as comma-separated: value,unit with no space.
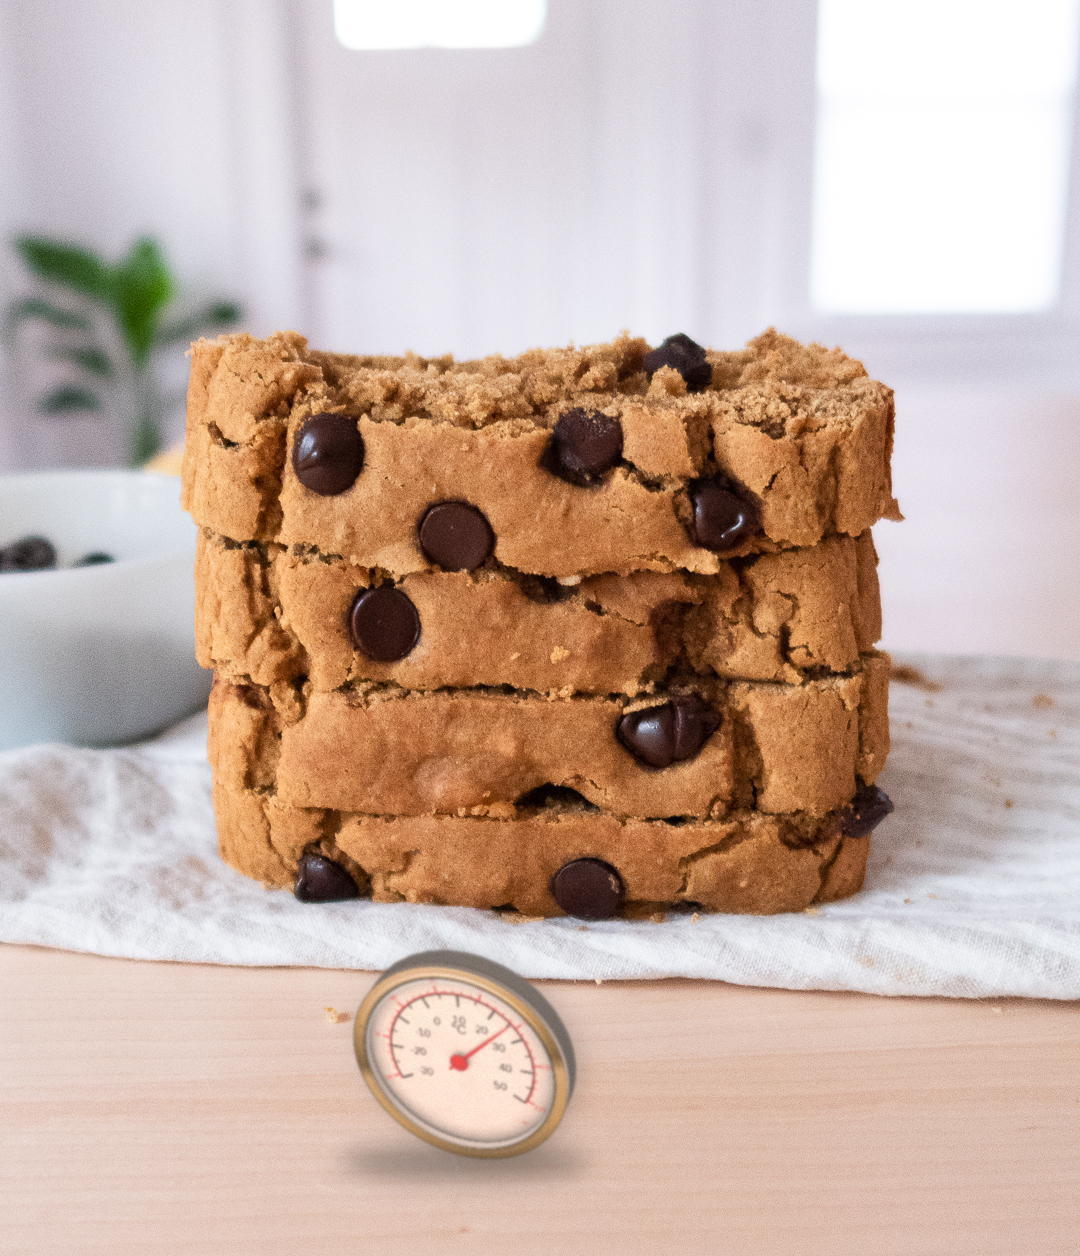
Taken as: 25,°C
